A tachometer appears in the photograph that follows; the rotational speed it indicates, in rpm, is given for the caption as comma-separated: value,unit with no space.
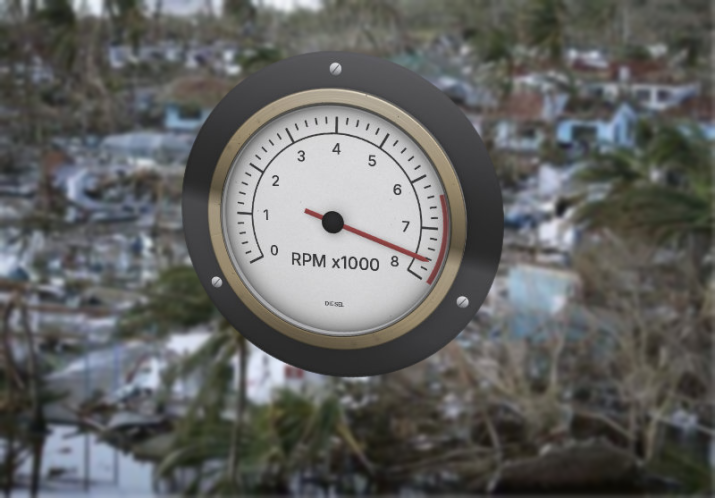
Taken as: 7600,rpm
